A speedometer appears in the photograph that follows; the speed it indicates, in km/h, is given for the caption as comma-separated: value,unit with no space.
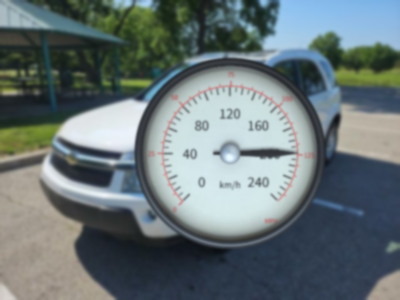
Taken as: 200,km/h
